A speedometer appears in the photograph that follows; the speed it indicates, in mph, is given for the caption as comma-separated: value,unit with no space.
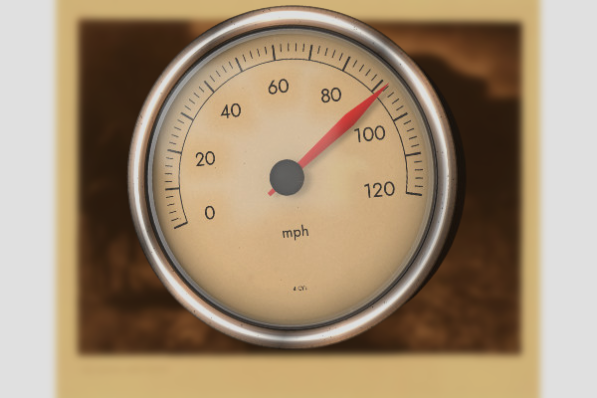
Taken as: 92,mph
